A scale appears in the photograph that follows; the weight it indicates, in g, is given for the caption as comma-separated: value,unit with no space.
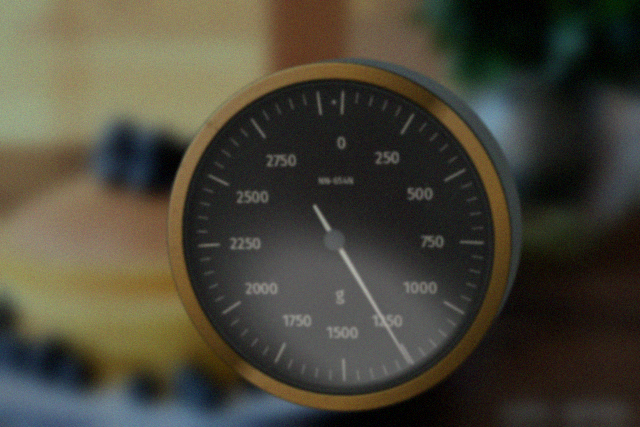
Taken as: 1250,g
